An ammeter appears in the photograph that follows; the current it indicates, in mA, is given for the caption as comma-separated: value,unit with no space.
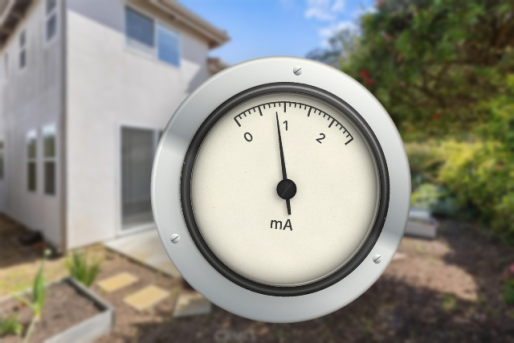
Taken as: 0.8,mA
